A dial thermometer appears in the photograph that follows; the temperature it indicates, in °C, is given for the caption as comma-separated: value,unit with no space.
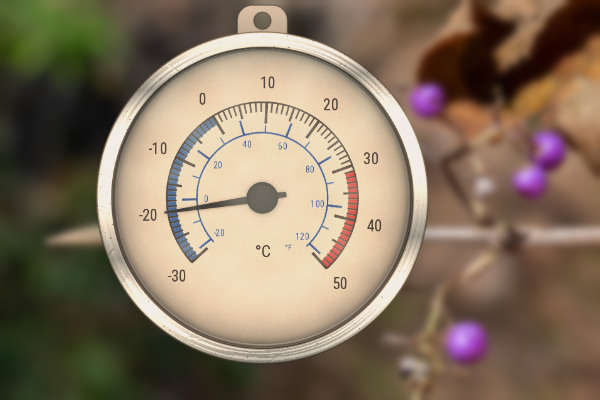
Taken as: -20,°C
